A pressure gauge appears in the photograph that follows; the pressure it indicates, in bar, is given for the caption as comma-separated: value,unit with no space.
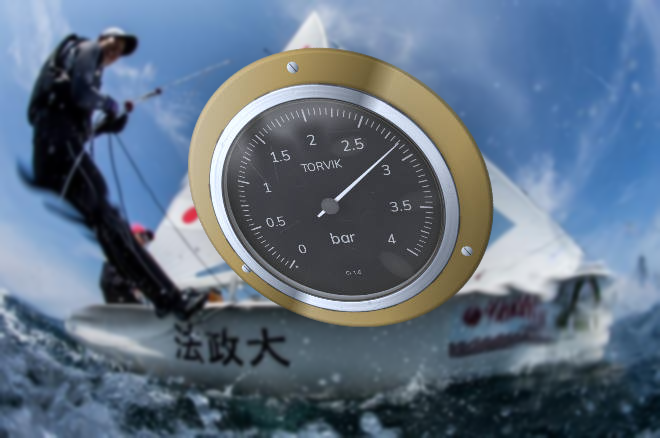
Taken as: 2.85,bar
